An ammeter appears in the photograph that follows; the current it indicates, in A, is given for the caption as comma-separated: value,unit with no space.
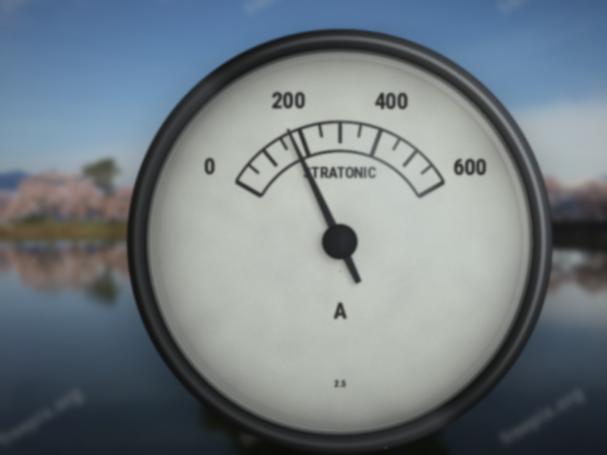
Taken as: 175,A
